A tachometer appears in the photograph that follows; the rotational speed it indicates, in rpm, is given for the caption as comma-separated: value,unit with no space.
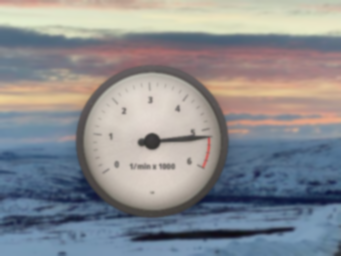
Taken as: 5200,rpm
